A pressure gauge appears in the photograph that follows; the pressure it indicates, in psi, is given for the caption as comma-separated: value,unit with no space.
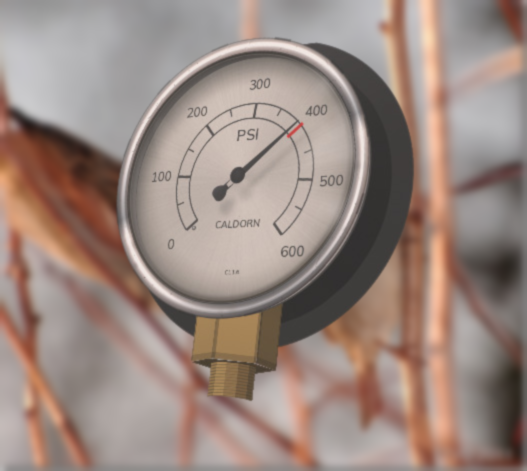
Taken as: 400,psi
